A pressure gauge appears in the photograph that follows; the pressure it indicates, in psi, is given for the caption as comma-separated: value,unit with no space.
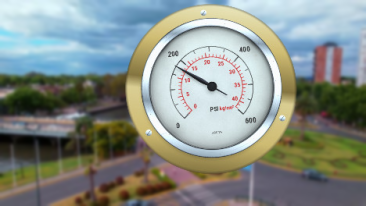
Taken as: 175,psi
